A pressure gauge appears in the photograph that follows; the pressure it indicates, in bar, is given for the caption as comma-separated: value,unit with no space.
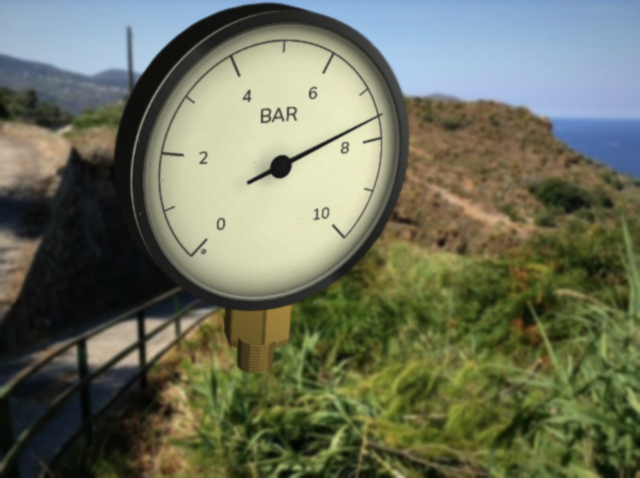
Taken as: 7.5,bar
